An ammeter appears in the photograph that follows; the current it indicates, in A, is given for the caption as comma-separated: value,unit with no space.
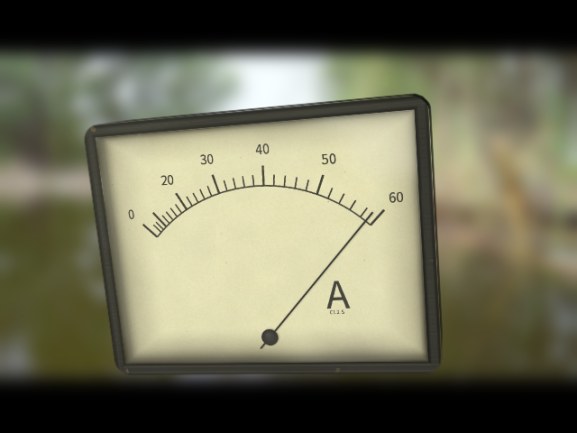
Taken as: 59,A
